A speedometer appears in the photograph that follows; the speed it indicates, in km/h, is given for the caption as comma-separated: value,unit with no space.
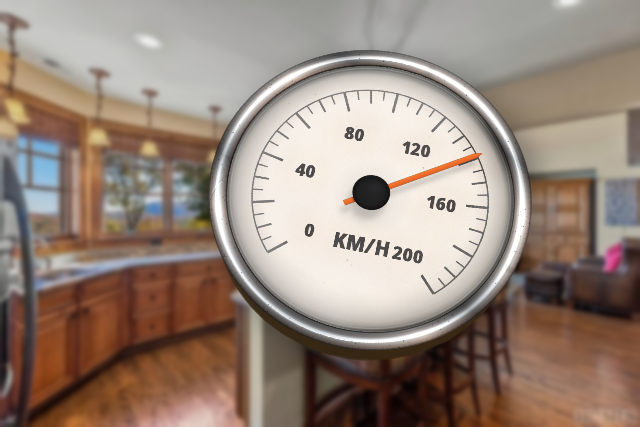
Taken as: 140,km/h
